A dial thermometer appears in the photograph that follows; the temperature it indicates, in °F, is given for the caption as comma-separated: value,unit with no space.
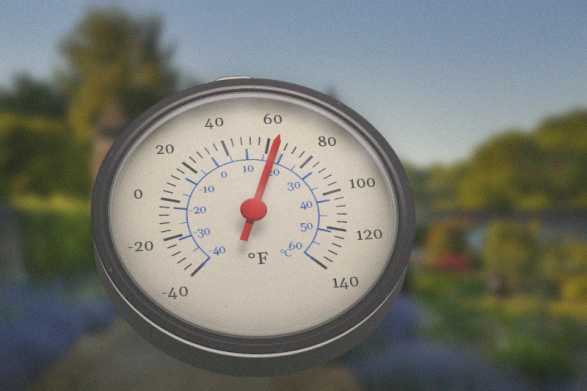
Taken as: 64,°F
